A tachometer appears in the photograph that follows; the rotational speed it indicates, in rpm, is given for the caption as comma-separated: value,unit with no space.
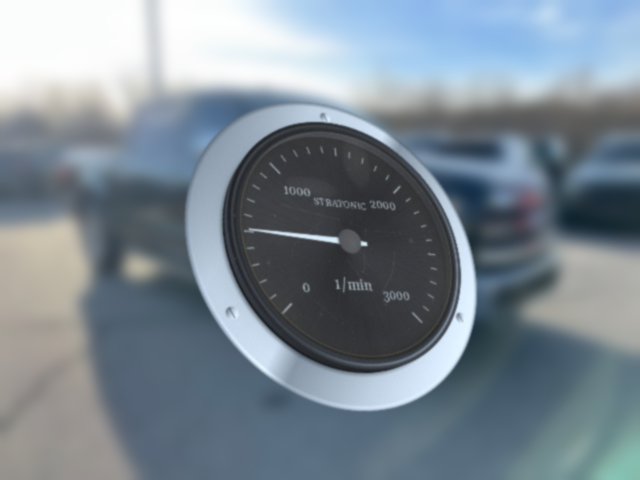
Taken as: 500,rpm
